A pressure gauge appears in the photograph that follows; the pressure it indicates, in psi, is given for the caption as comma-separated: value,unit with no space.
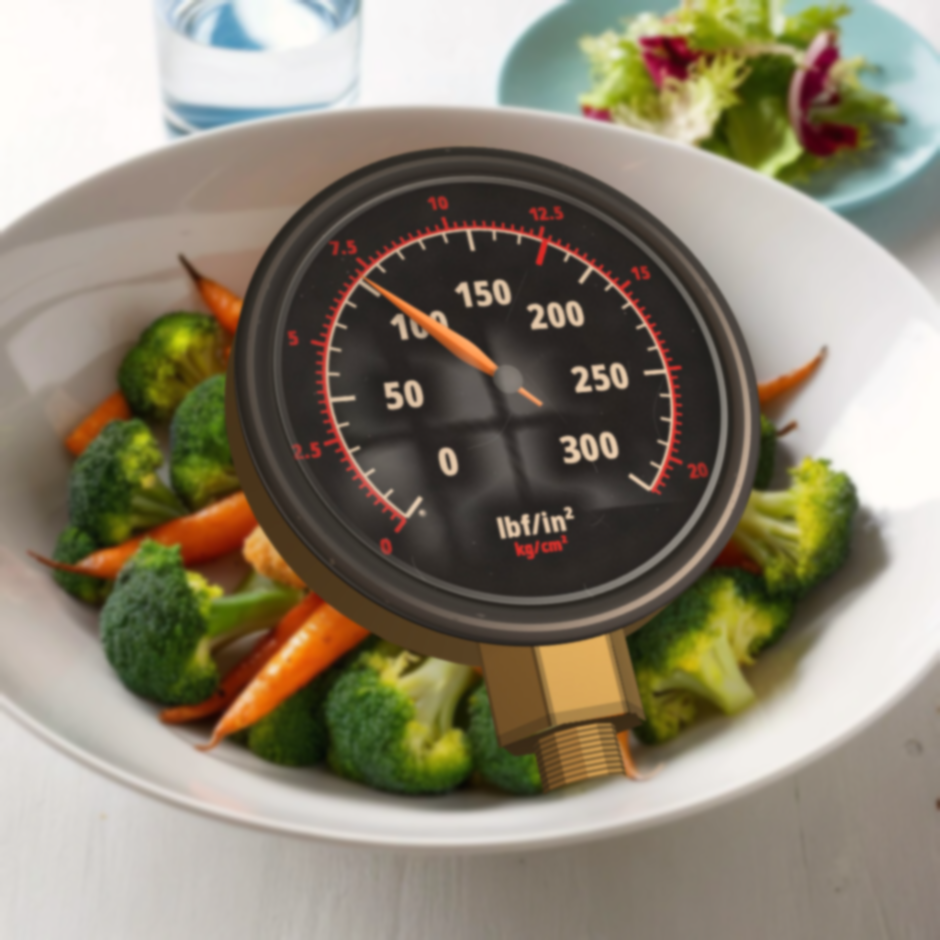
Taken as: 100,psi
